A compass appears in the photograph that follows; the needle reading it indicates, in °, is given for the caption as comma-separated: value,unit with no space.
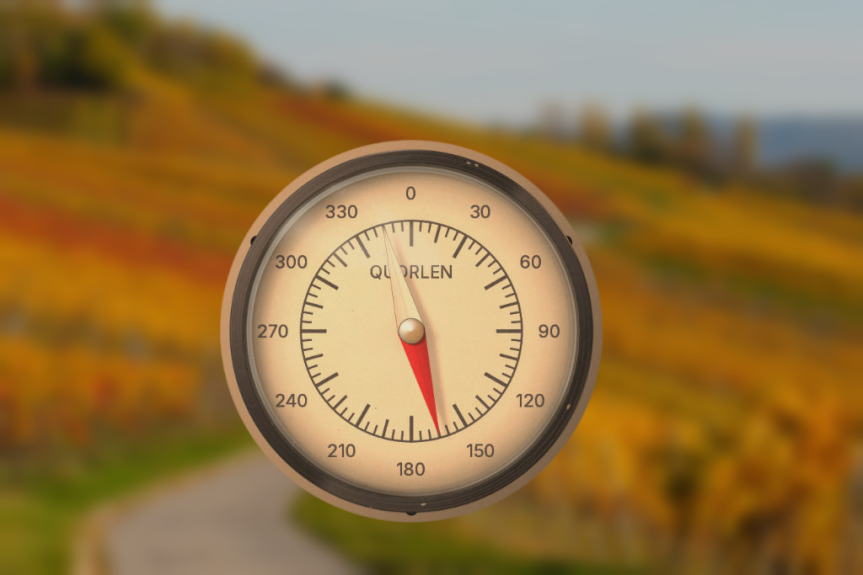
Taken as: 165,°
